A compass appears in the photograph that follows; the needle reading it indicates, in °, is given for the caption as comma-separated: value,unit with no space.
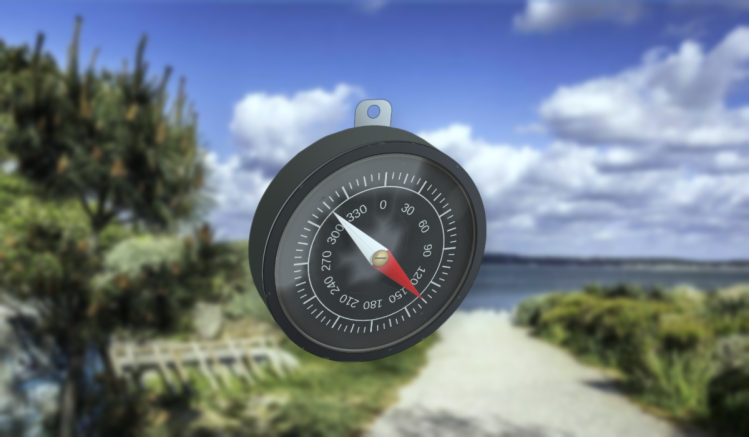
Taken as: 135,°
